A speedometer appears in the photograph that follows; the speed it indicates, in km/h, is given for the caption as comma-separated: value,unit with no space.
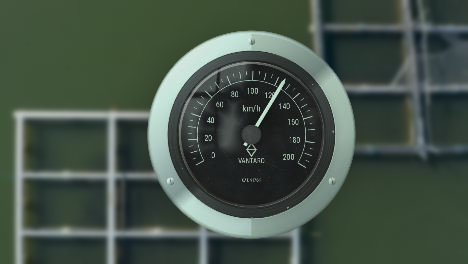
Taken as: 125,km/h
